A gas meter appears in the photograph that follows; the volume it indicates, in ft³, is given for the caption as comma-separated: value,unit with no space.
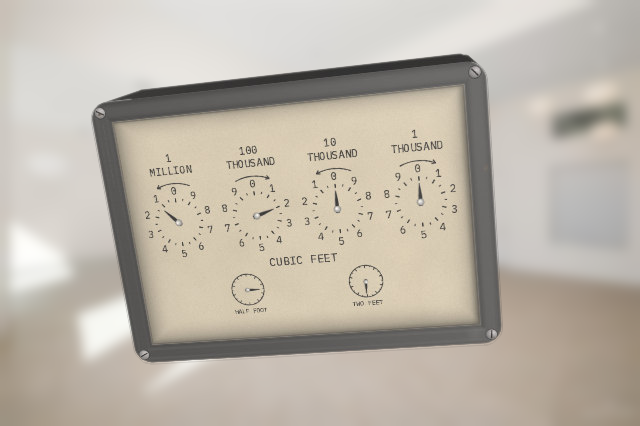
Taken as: 120000,ft³
